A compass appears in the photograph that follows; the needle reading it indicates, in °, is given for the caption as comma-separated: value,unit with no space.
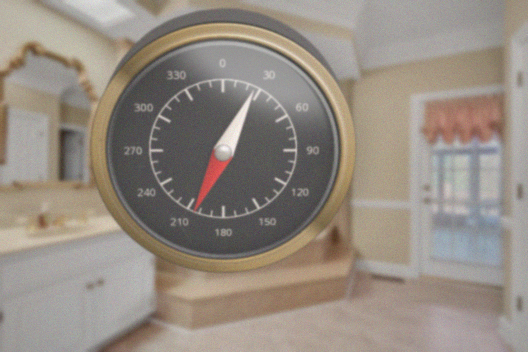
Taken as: 205,°
